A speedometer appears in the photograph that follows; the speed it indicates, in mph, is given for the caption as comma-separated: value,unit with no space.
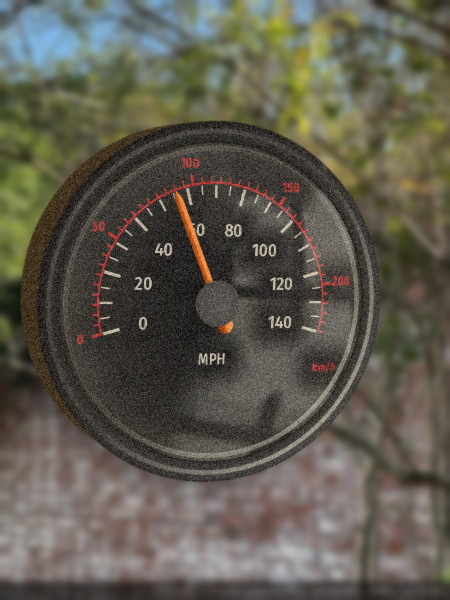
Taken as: 55,mph
